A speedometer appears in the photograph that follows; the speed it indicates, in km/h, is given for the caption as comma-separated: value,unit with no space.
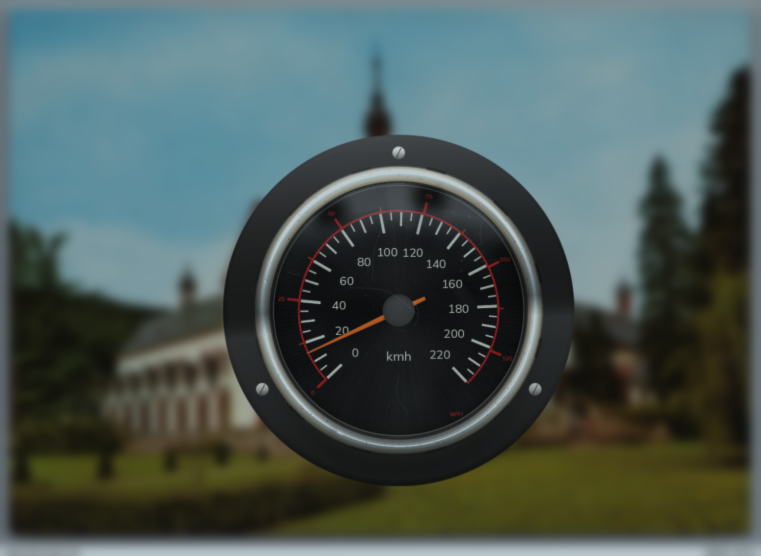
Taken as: 15,km/h
